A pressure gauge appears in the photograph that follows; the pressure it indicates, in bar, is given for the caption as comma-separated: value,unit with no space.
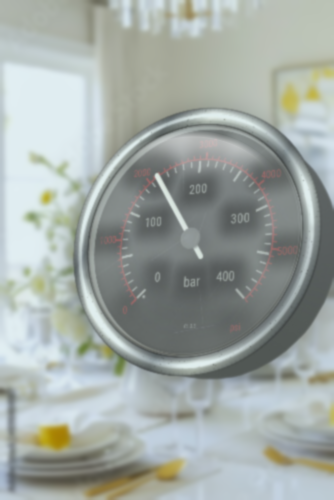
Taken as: 150,bar
